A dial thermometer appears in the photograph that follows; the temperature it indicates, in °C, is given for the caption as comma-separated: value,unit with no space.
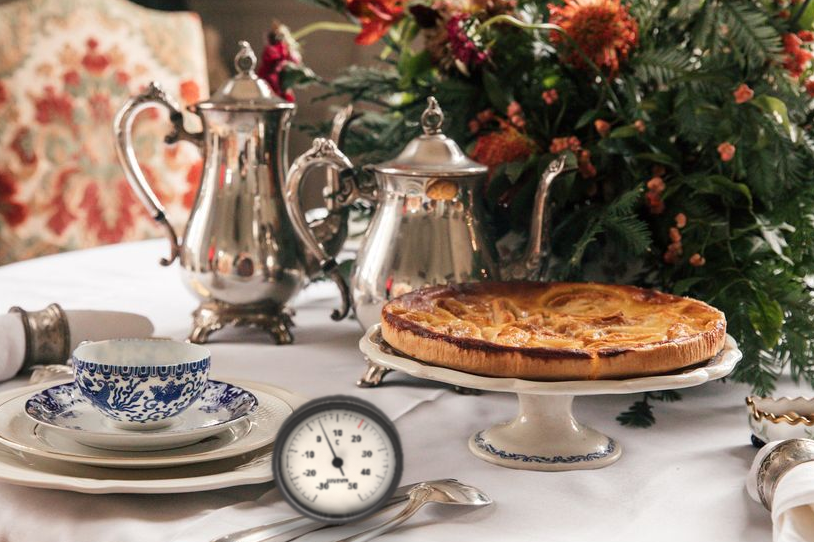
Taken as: 4,°C
